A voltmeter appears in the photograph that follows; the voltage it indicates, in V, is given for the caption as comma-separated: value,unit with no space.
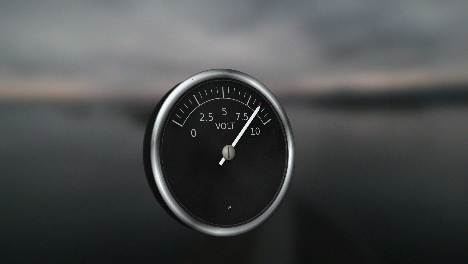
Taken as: 8.5,V
